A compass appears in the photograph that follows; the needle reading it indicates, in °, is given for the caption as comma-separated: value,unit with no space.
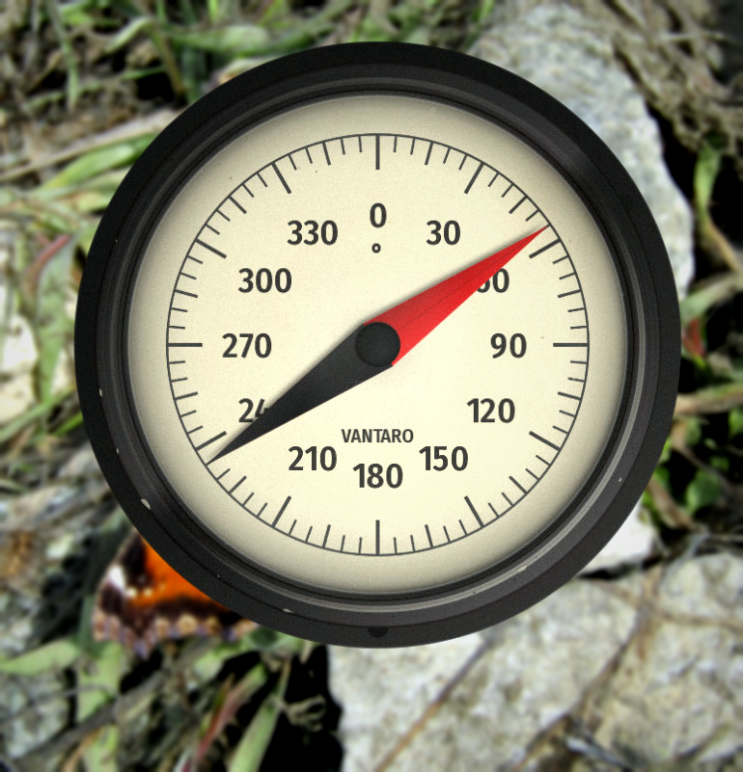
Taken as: 55,°
